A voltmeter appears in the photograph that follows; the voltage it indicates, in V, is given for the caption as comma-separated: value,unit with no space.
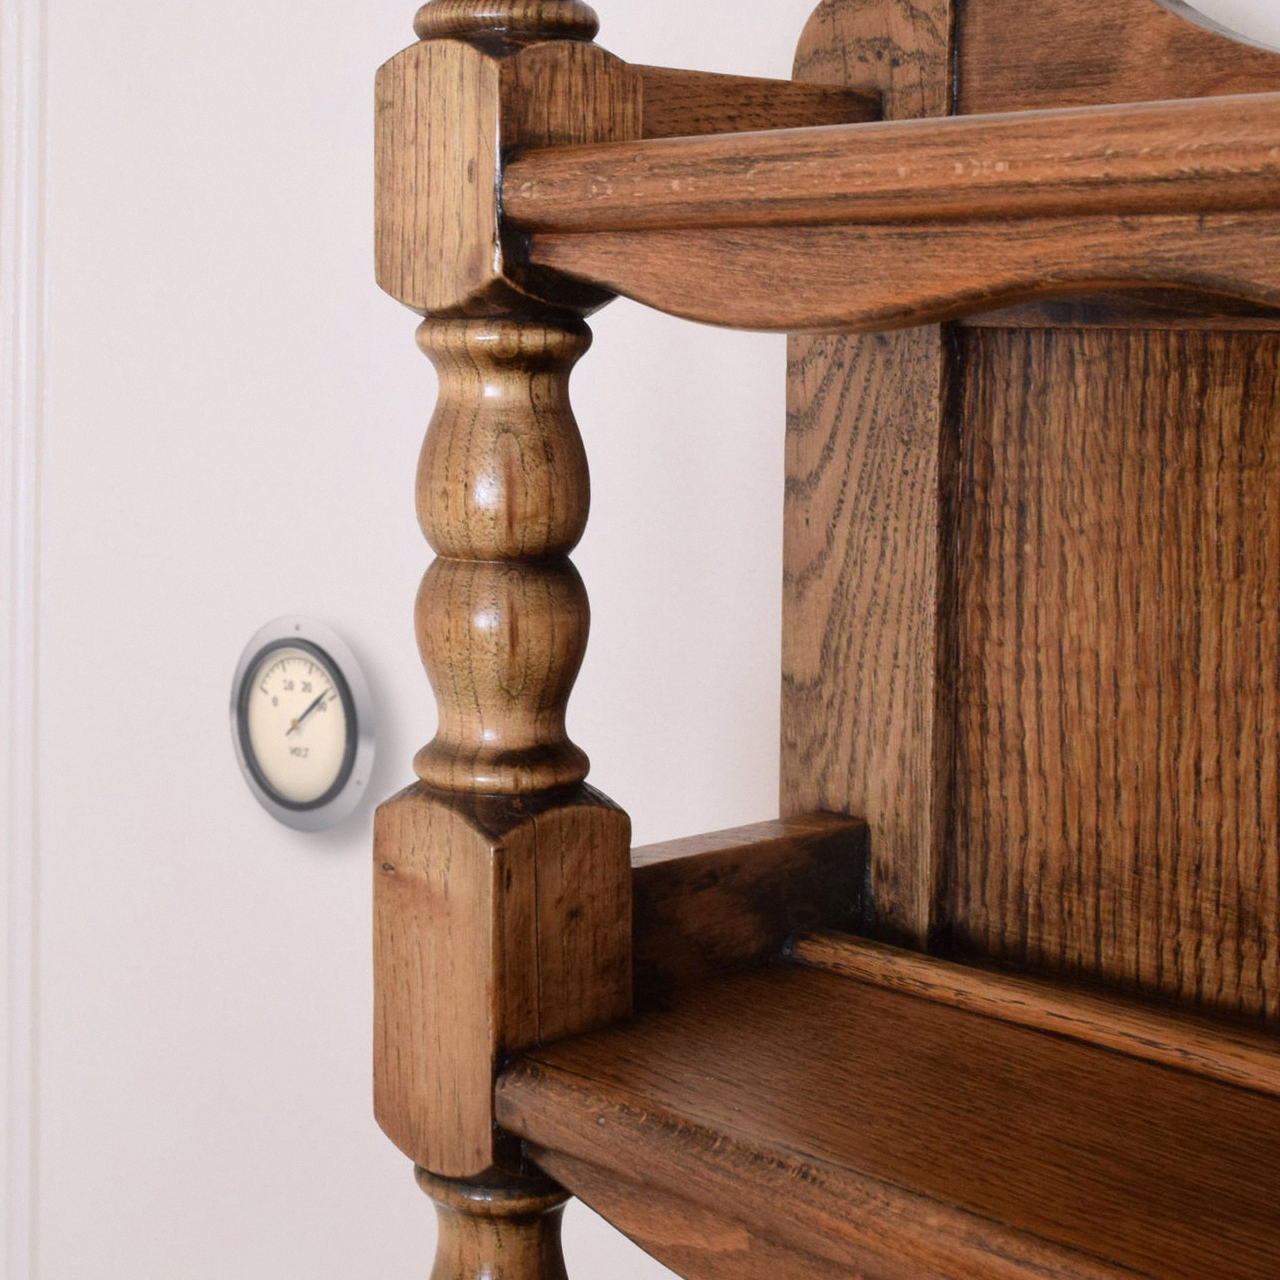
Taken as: 28,V
